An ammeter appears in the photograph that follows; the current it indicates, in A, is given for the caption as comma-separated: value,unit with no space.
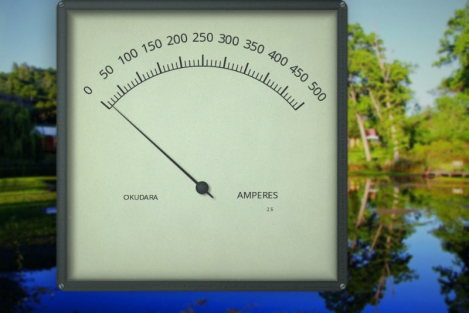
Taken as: 10,A
